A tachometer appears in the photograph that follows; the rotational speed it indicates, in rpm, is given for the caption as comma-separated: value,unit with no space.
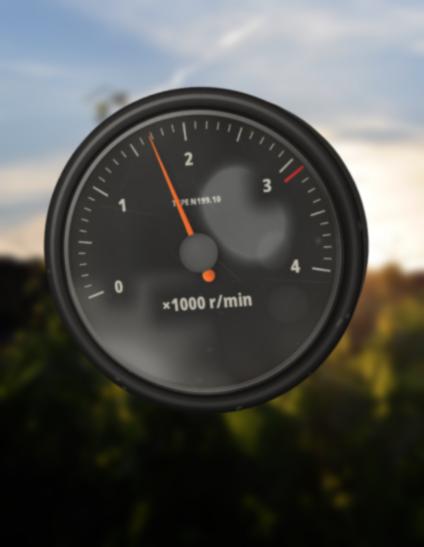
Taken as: 1700,rpm
